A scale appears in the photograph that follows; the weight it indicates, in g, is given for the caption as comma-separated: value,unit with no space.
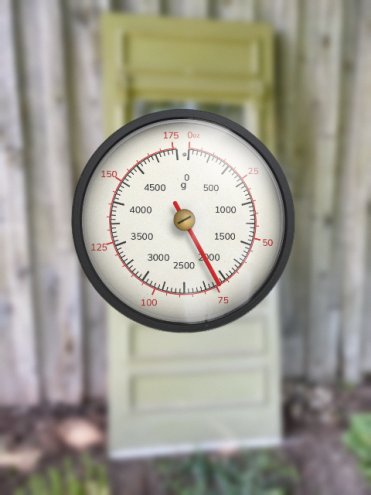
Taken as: 2100,g
